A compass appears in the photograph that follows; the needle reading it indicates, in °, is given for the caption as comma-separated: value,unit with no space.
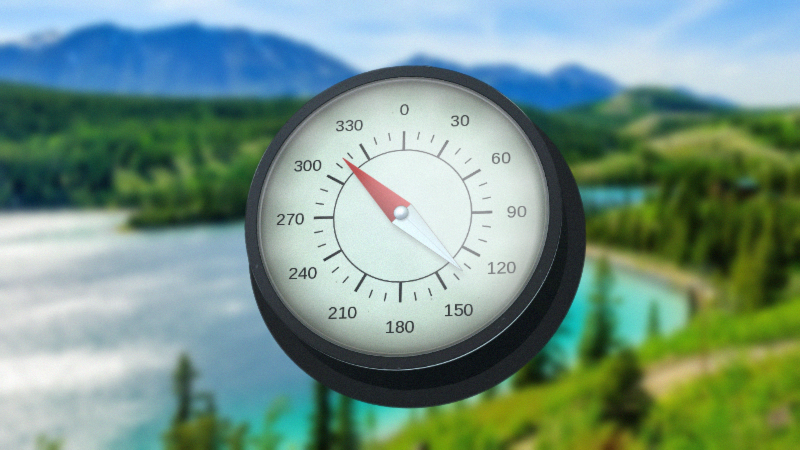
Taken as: 315,°
